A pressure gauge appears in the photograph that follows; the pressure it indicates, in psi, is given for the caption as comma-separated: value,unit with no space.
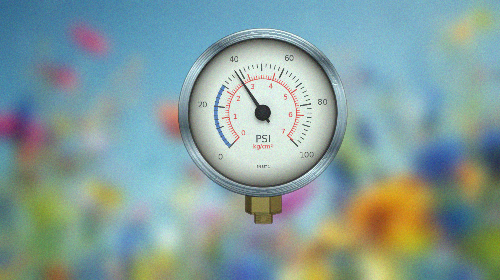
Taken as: 38,psi
